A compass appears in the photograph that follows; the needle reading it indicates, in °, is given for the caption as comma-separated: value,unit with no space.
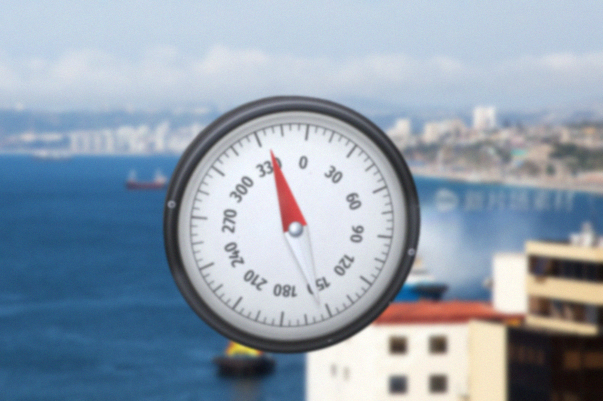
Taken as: 335,°
